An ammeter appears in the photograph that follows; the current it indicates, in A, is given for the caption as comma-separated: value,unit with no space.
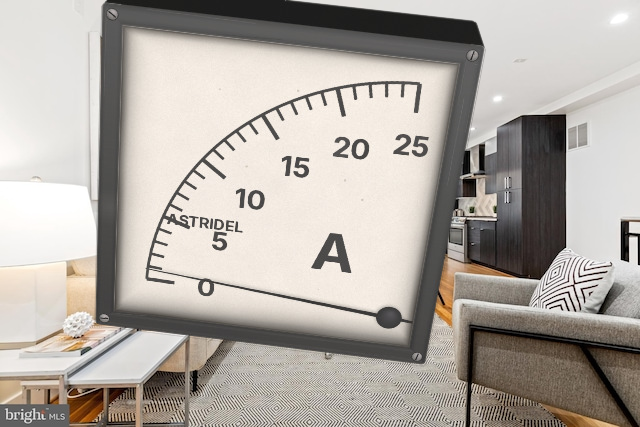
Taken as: 1,A
